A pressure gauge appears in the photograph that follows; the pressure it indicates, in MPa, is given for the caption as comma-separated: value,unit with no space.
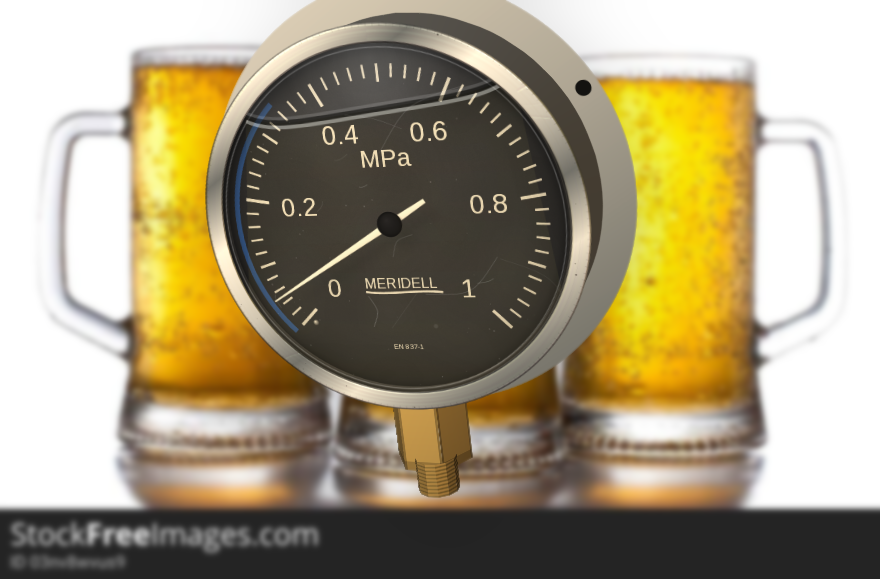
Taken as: 0.05,MPa
